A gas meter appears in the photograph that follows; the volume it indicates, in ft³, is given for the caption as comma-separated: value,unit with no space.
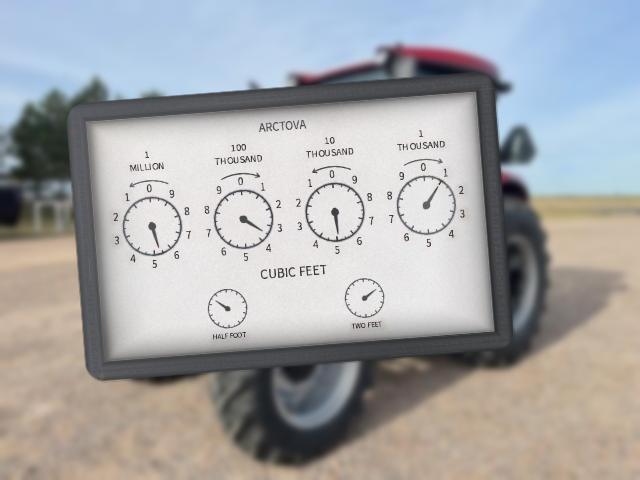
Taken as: 535100,ft³
